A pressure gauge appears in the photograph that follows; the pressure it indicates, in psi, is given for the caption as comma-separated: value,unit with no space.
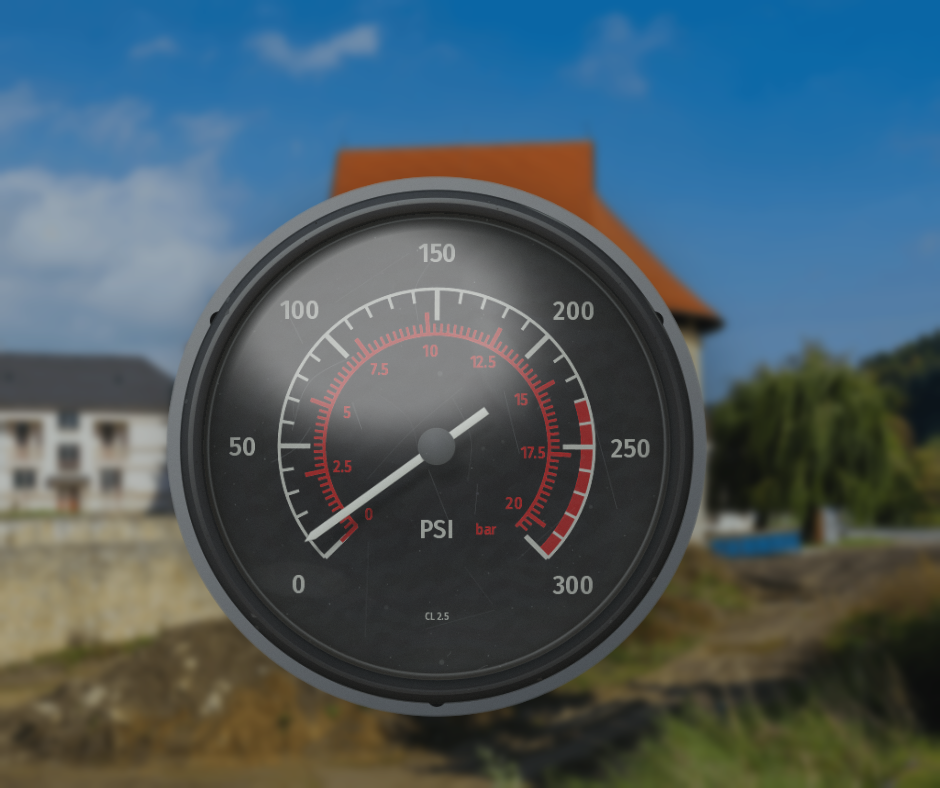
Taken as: 10,psi
